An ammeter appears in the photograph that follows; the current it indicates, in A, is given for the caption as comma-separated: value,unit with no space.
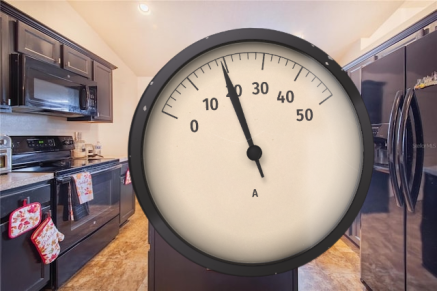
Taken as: 19,A
